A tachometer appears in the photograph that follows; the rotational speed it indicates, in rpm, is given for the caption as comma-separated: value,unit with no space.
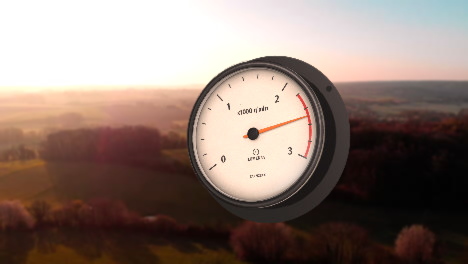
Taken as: 2500,rpm
